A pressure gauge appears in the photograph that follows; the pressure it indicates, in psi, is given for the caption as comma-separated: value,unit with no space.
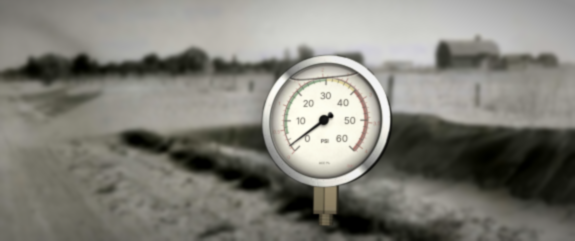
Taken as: 2,psi
